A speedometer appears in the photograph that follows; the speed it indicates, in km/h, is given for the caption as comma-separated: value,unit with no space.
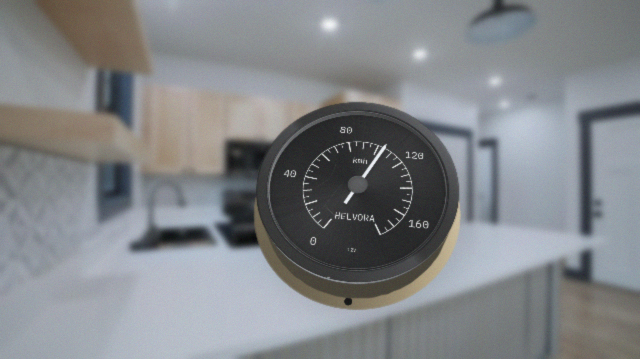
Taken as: 105,km/h
